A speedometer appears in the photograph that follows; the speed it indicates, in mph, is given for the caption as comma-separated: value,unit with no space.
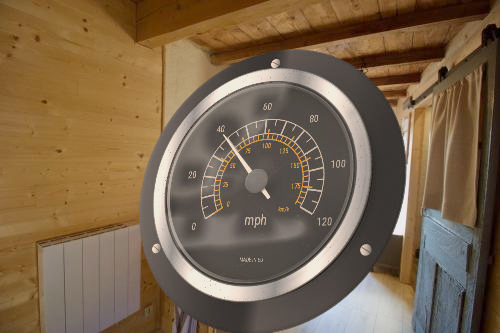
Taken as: 40,mph
